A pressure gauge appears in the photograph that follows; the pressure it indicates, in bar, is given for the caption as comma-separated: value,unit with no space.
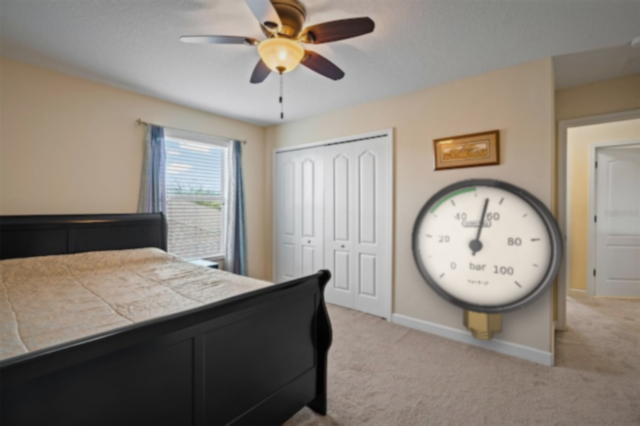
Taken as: 55,bar
